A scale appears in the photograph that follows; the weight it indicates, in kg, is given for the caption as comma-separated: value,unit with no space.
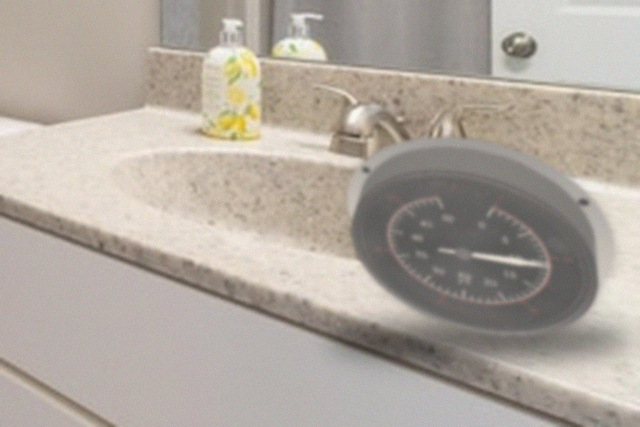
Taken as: 10,kg
